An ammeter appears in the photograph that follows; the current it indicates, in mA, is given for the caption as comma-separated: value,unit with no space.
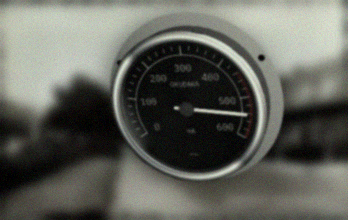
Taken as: 540,mA
